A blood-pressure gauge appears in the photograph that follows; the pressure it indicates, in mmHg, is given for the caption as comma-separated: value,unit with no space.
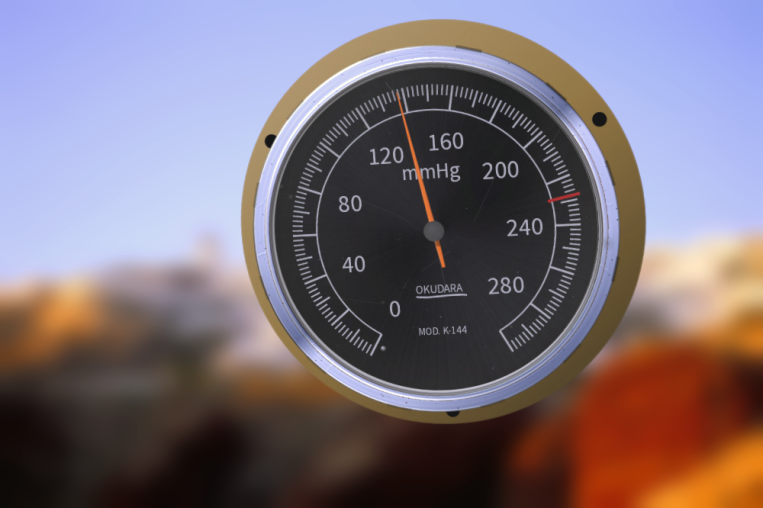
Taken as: 138,mmHg
